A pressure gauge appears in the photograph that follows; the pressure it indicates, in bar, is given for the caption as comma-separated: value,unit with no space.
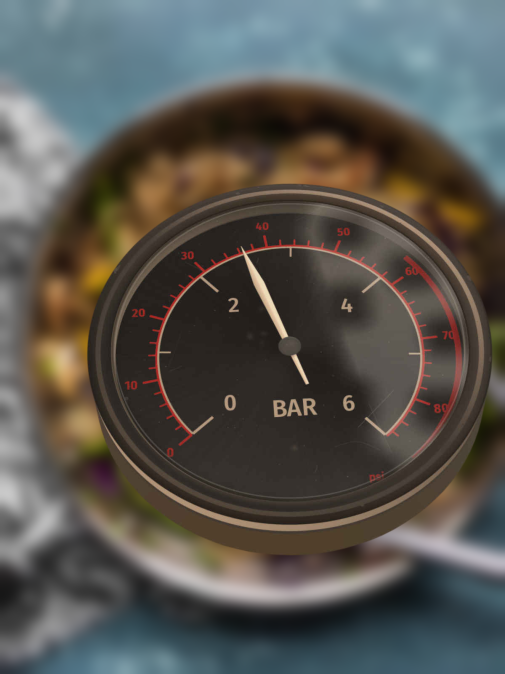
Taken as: 2.5,bar
